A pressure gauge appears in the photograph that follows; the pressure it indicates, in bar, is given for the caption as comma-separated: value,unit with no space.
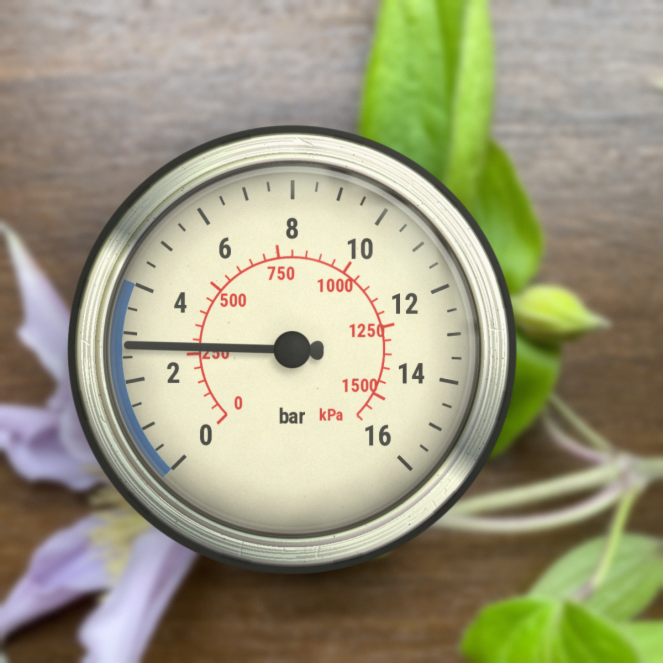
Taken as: 2.75,bar
